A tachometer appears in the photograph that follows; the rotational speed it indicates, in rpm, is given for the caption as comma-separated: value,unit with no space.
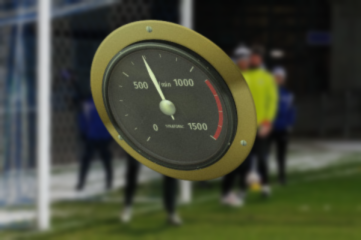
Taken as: 700,rpm
